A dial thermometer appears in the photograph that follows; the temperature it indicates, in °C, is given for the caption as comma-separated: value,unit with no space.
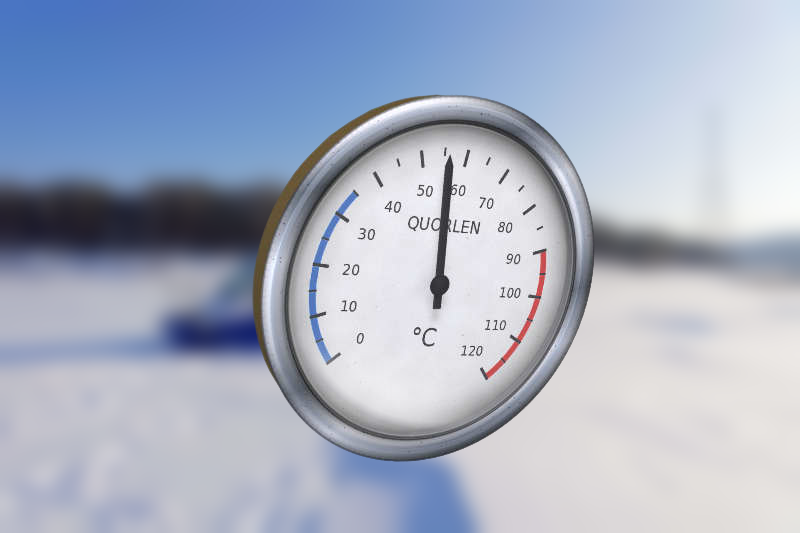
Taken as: 55,°C
